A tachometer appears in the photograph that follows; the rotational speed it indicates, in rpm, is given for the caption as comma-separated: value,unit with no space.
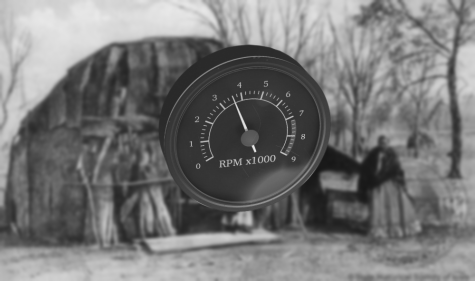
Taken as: 3600,rpm
